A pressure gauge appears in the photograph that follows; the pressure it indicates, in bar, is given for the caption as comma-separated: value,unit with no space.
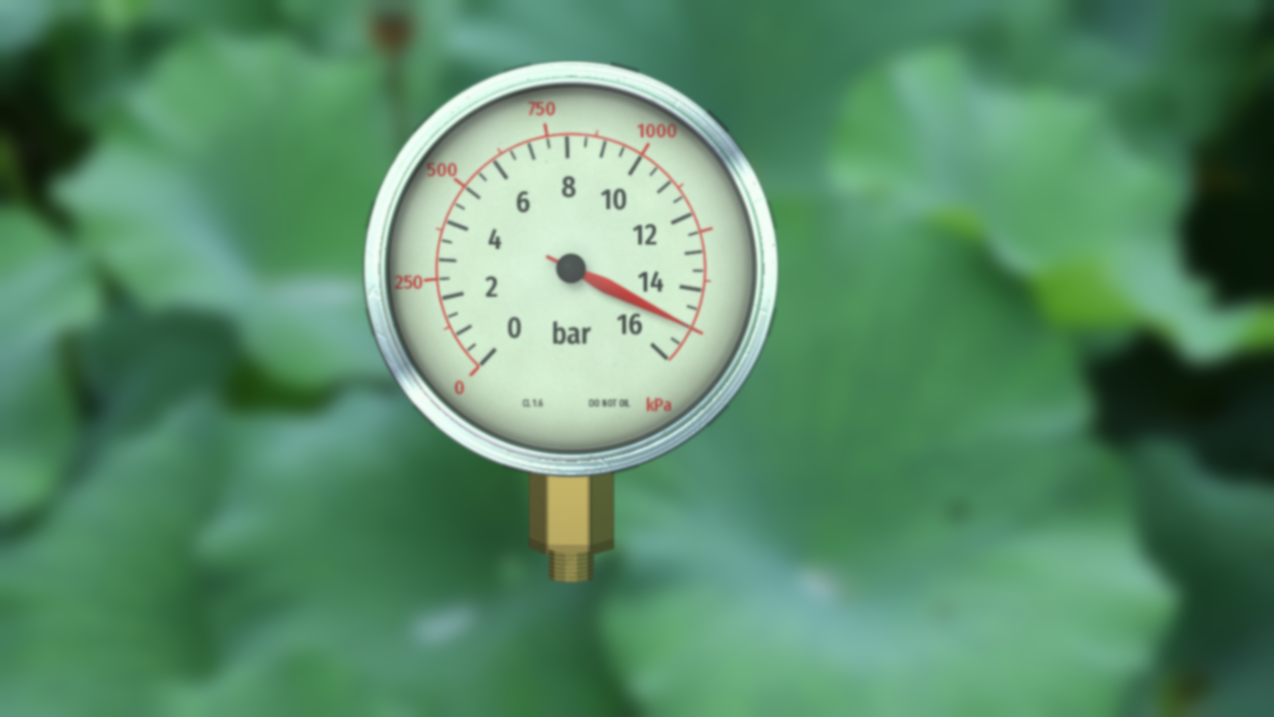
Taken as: 15,bar
